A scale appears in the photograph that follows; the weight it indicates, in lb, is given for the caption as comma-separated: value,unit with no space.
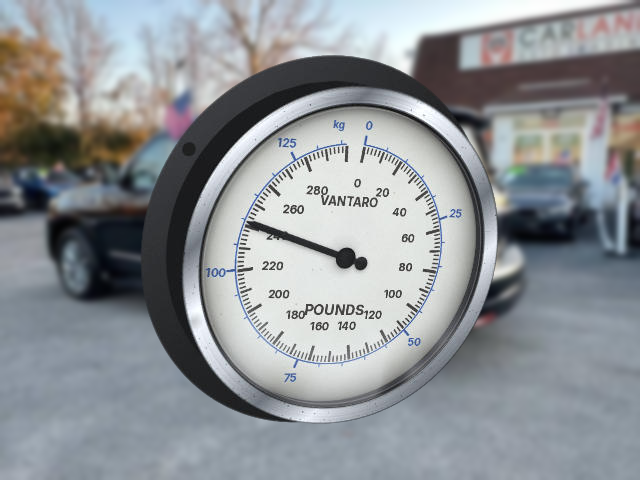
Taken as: 242,lb
